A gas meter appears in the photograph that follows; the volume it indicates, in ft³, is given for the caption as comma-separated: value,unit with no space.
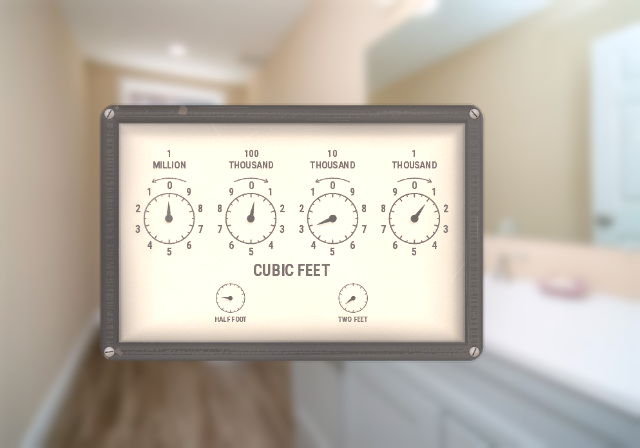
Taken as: 3100,ft³
